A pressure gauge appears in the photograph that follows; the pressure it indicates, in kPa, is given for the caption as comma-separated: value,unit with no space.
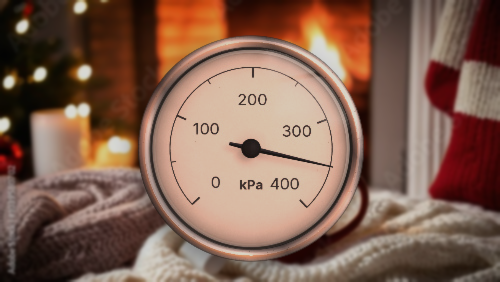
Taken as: 350,kPa
